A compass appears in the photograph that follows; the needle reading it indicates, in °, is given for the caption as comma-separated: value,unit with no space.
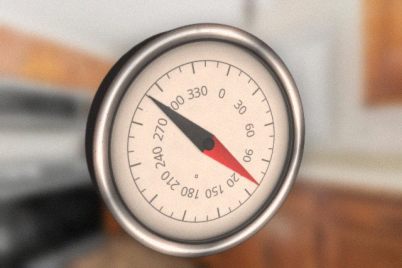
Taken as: 110,°
